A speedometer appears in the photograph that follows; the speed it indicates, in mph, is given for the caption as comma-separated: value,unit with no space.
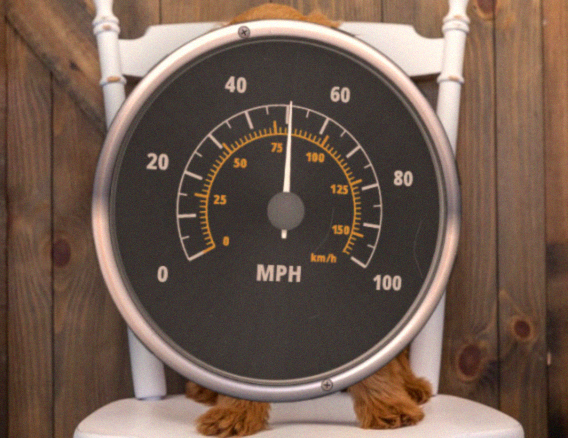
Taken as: 50,mph
